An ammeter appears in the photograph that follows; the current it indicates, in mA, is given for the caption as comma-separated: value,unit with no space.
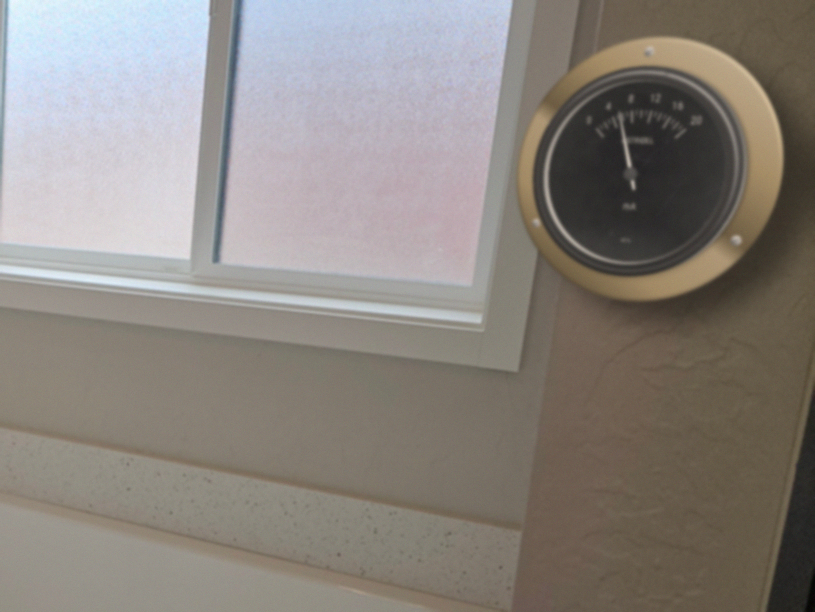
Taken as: 6,mA
